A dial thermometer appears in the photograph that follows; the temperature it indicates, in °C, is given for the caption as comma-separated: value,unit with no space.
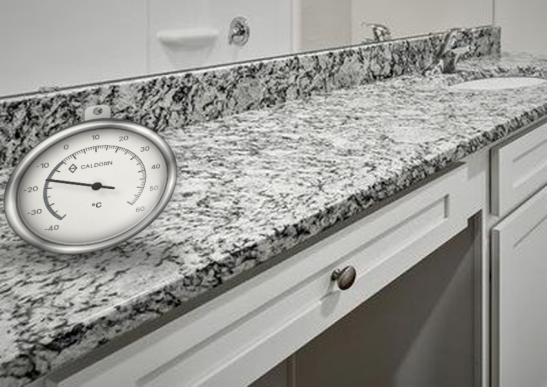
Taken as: -15,°C
